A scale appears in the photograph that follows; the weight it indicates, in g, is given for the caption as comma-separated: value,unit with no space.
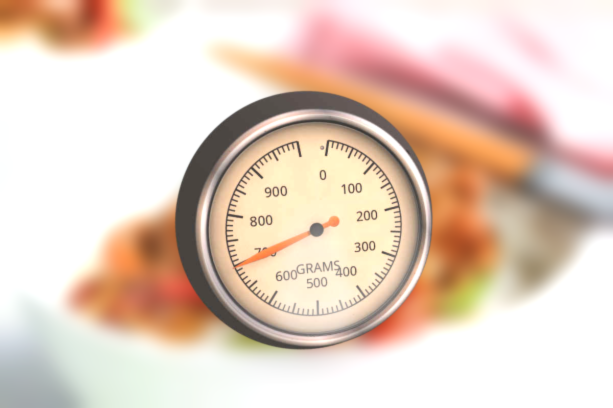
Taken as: 700,g
